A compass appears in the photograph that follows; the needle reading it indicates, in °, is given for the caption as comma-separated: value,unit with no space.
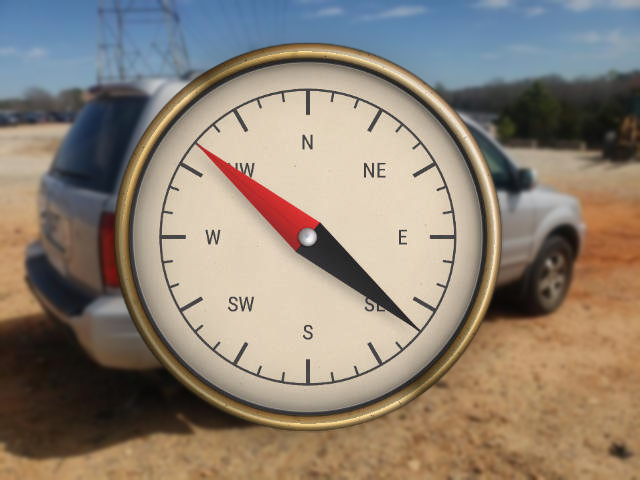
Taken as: 310,°
